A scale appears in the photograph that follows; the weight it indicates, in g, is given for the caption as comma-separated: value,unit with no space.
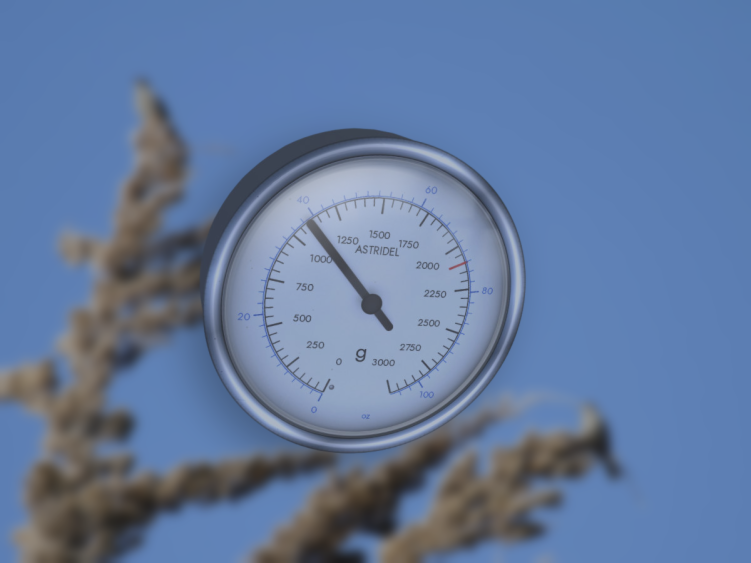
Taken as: 1100,g
